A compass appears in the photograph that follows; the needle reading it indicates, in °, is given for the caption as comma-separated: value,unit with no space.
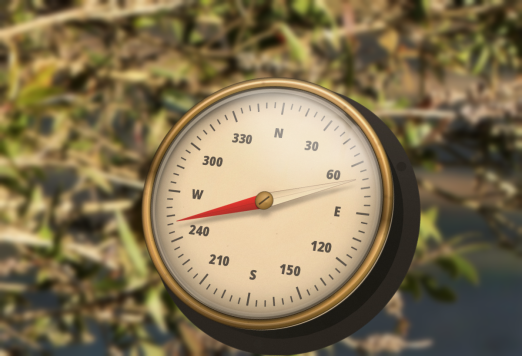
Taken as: 250,°
